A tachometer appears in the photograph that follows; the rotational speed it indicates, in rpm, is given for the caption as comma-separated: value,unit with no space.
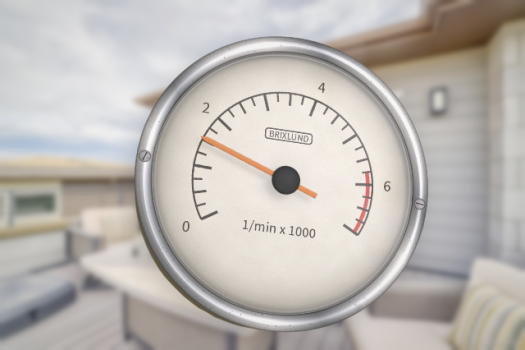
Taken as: 1500,rpm
